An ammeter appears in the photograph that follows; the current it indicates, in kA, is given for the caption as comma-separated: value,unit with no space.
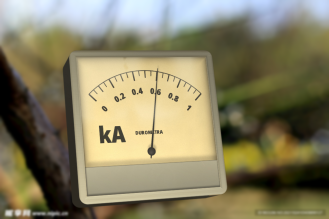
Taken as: 0.6,kA
